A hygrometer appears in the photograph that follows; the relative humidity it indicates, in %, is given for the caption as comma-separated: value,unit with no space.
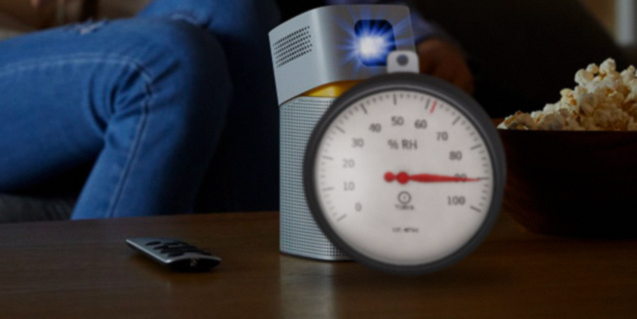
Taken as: 90,%
